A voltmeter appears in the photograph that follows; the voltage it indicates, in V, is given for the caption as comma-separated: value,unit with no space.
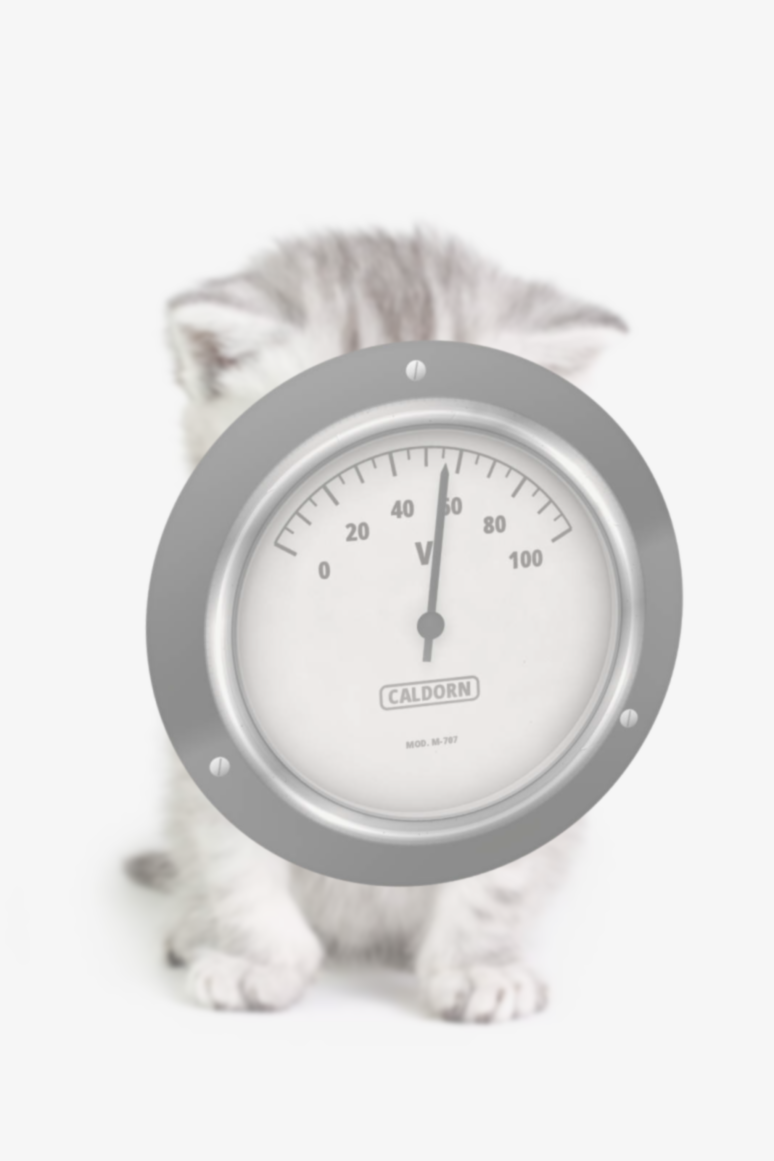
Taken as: 55,V
